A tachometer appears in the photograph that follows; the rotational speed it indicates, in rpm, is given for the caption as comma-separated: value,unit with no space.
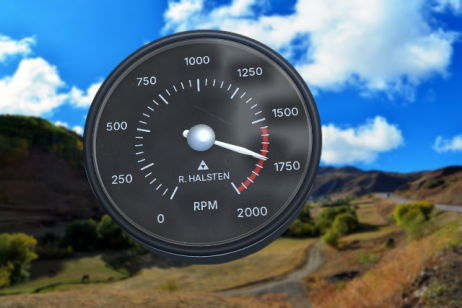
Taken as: 1750,rpm
